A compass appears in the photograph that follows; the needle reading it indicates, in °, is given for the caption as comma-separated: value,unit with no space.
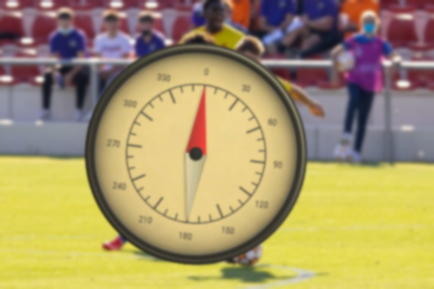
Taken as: 0,°
